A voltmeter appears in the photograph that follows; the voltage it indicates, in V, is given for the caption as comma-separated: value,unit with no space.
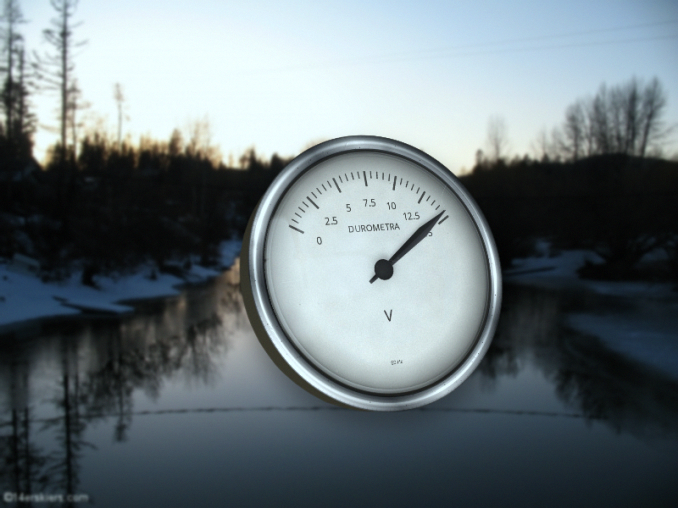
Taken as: 14.5,V
